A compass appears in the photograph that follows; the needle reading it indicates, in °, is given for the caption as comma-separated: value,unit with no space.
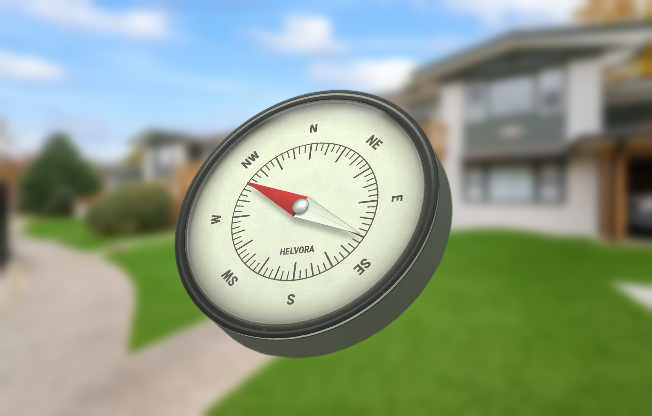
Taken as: 300,°
